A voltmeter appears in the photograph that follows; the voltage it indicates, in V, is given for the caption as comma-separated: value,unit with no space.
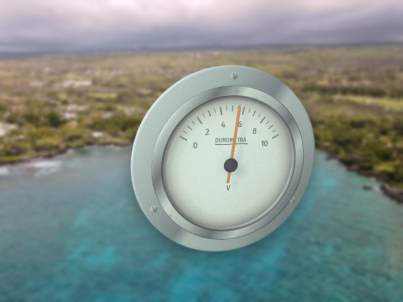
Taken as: 5.5,V
